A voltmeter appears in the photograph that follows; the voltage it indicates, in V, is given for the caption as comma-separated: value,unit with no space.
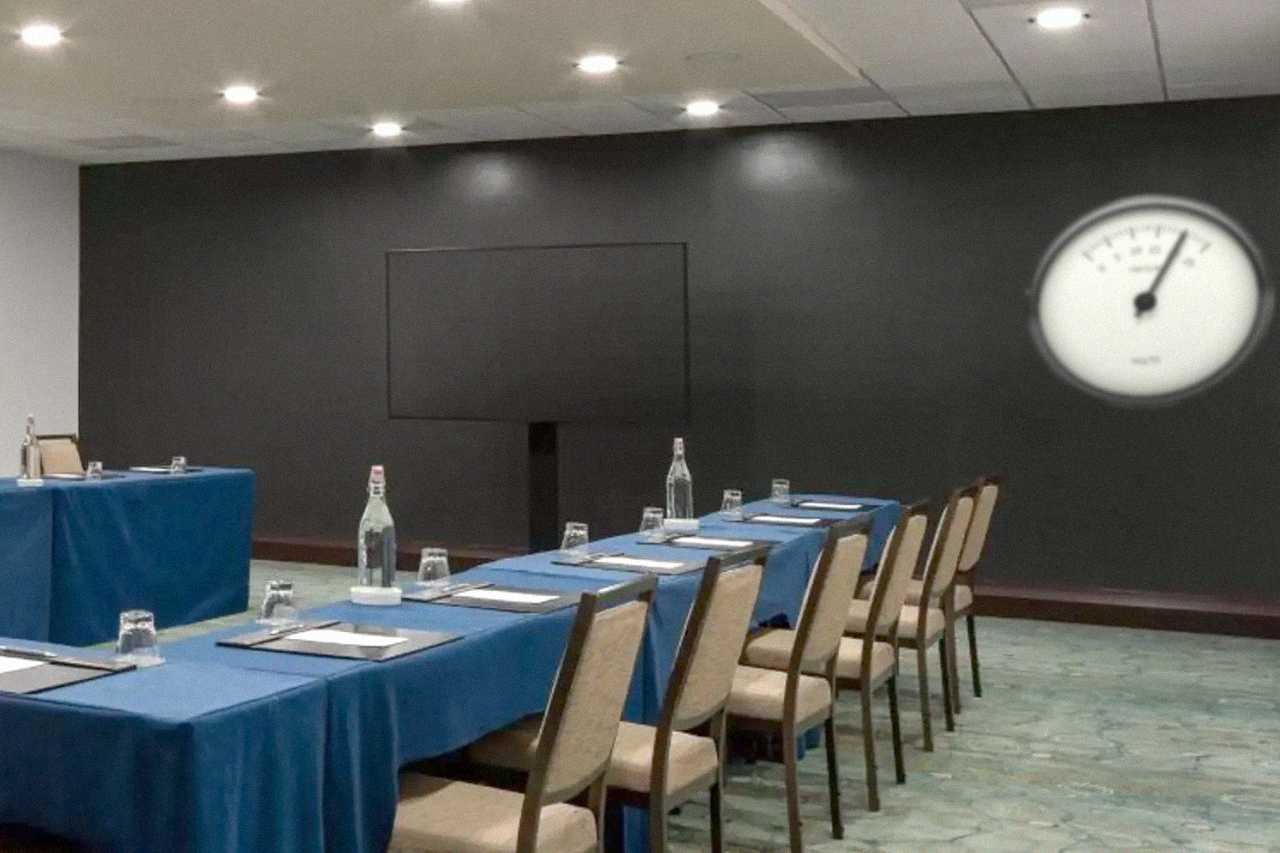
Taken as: 20,V
